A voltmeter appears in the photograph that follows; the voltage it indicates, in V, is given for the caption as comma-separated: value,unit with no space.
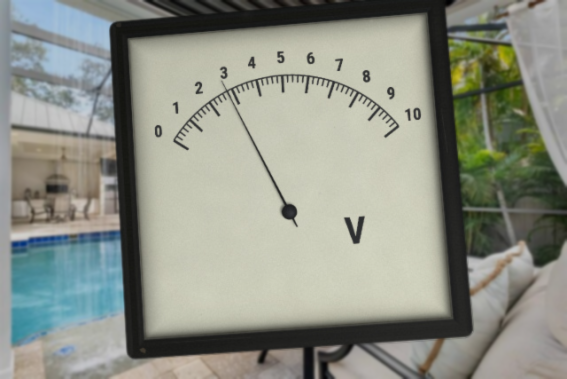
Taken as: 2.8,V
